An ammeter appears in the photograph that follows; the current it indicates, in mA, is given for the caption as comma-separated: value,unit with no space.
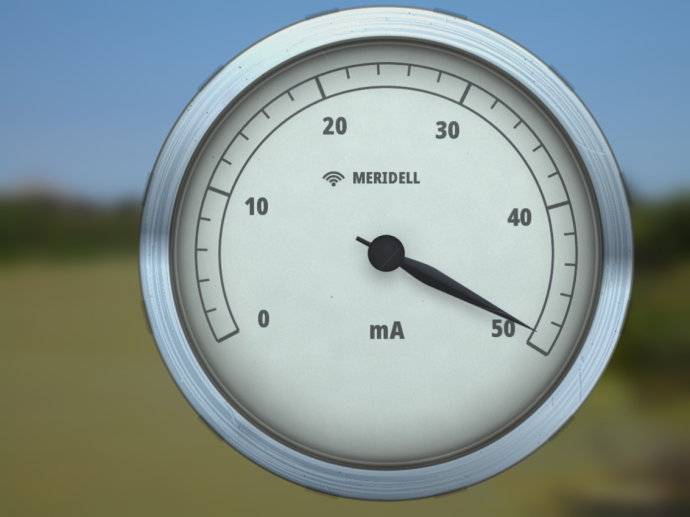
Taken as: 49,mA
